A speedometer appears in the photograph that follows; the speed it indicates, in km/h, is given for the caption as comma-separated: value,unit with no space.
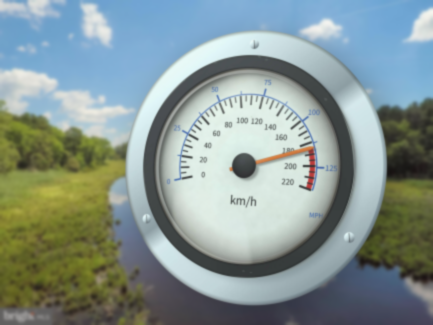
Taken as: 185,km/h
